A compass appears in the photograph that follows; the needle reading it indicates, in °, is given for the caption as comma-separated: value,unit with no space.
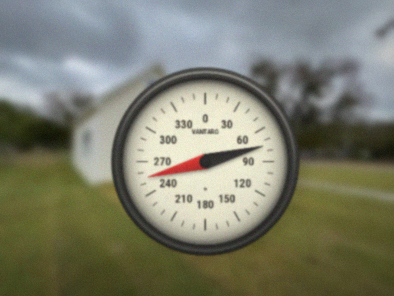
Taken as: 255,°
